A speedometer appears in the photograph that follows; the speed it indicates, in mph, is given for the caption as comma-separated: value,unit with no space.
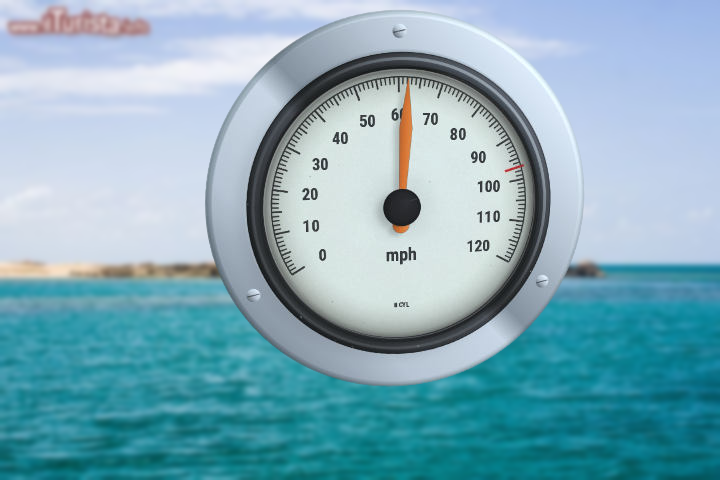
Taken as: 62,mph
